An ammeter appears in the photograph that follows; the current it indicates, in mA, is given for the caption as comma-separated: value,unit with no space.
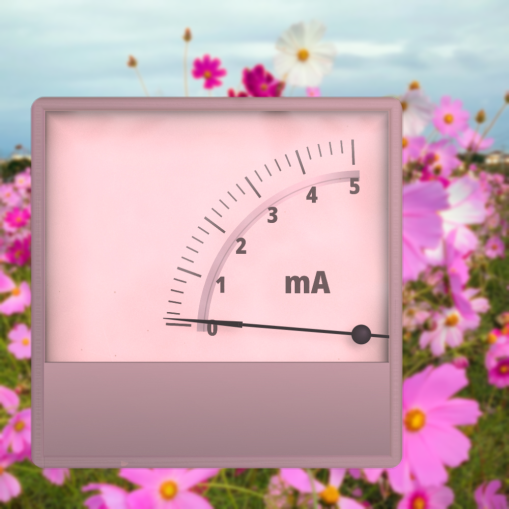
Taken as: 0.1,mA
